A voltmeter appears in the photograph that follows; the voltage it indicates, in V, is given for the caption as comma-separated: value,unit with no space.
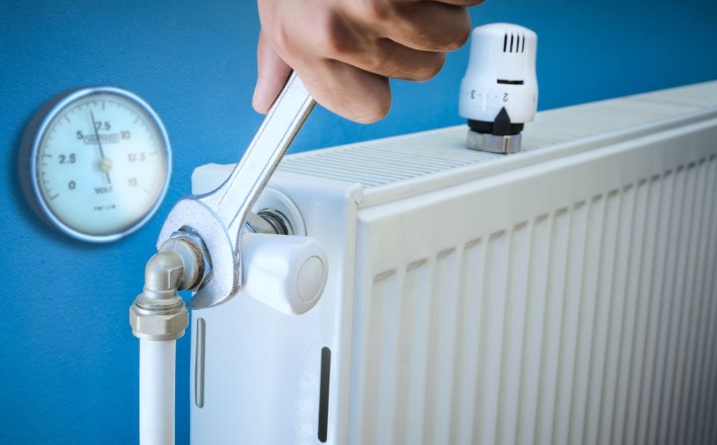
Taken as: 6.5,V
